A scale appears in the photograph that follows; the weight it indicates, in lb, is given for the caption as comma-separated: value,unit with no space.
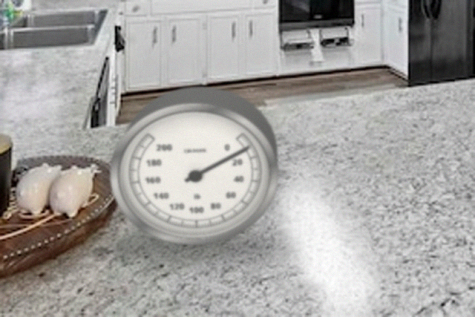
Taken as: 10,lb
